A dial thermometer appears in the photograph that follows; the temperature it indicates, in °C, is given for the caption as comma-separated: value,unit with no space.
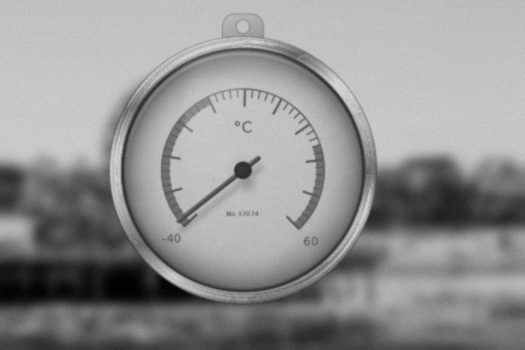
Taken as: -38,°C
